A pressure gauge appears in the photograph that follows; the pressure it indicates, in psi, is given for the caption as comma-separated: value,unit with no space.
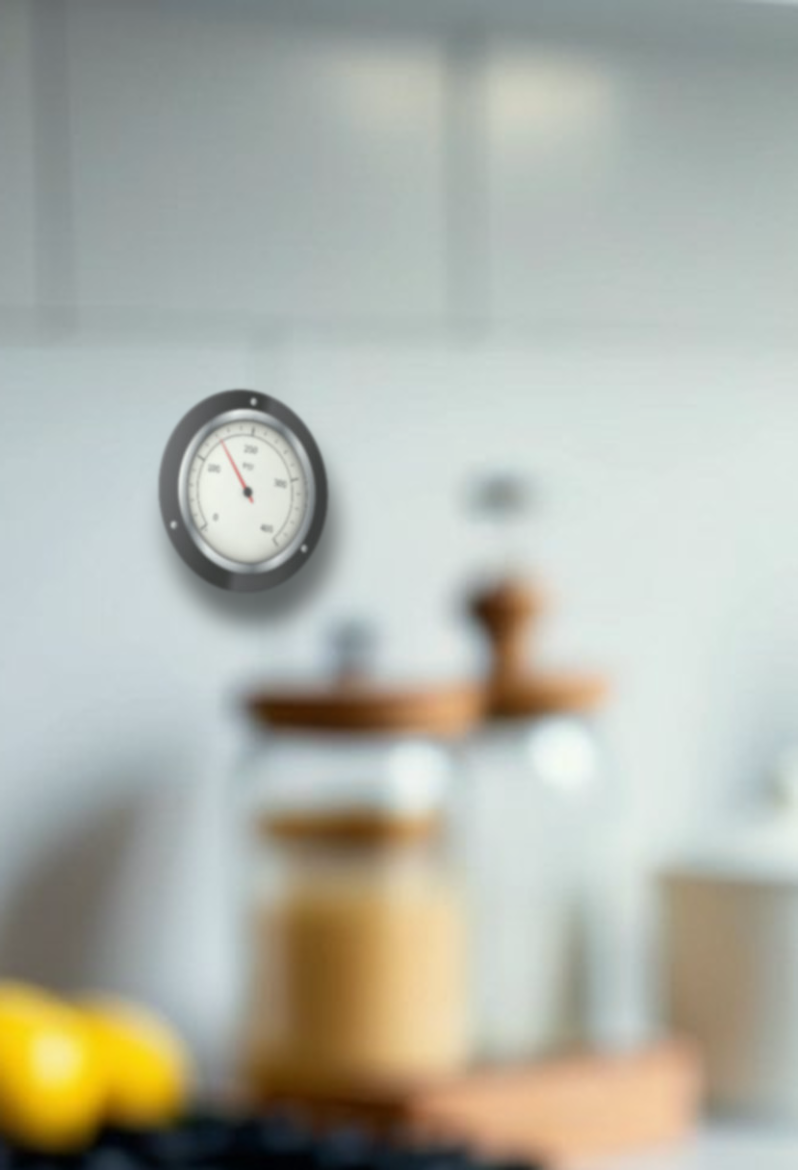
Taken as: 140,psi
